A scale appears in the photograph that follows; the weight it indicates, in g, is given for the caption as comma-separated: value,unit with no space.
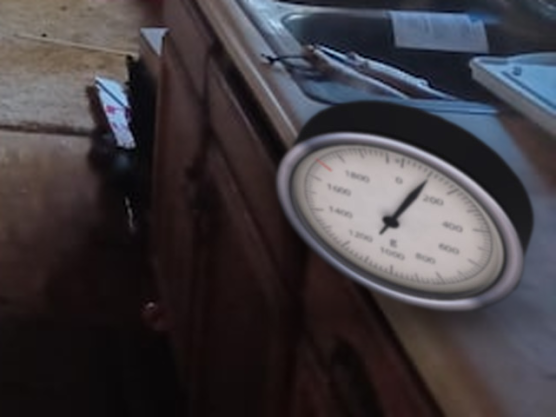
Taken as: 100,g
